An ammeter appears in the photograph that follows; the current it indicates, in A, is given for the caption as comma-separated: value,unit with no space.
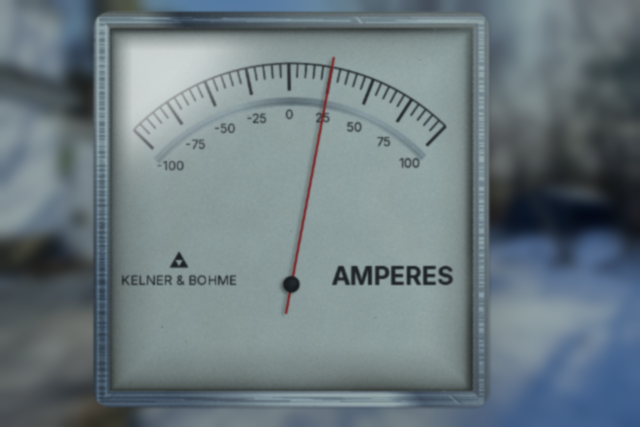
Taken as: 25,A
